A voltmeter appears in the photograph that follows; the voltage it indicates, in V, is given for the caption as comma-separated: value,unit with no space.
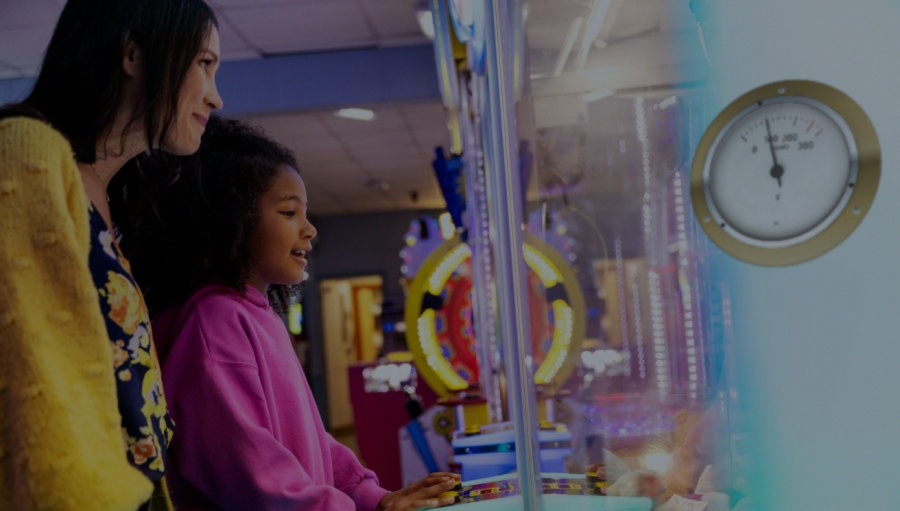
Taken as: 100,V
